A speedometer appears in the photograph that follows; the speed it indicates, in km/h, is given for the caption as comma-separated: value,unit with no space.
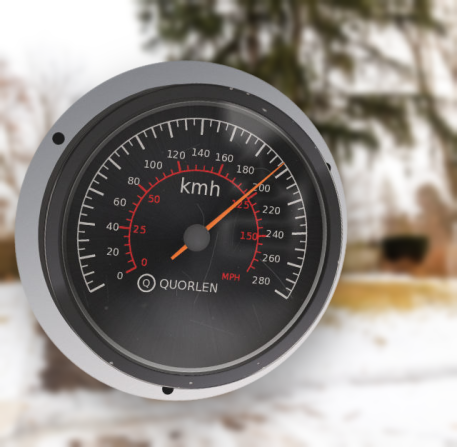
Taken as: 195,km/h
